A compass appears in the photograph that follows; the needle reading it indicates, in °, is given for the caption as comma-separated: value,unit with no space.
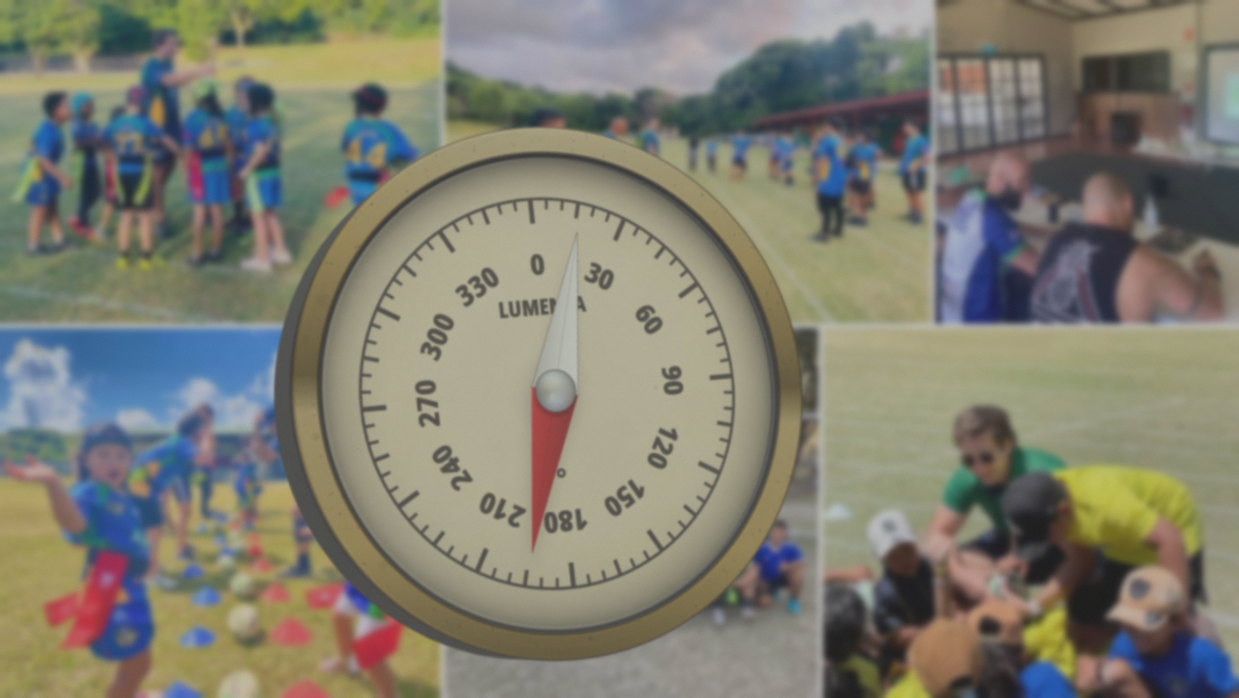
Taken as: 195,°
